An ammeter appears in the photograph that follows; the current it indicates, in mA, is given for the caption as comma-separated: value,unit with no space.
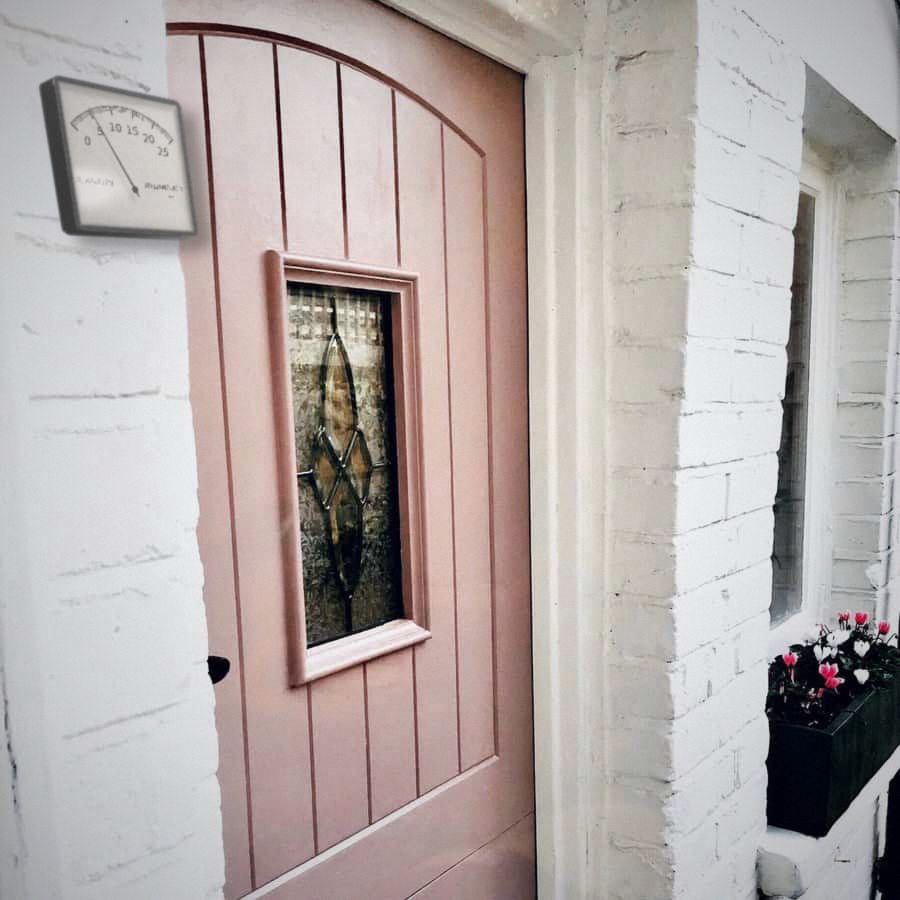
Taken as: 5,mA
